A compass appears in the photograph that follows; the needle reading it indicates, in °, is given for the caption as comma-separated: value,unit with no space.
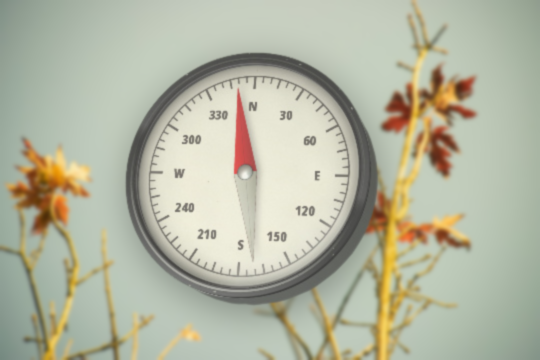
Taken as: 350,°
